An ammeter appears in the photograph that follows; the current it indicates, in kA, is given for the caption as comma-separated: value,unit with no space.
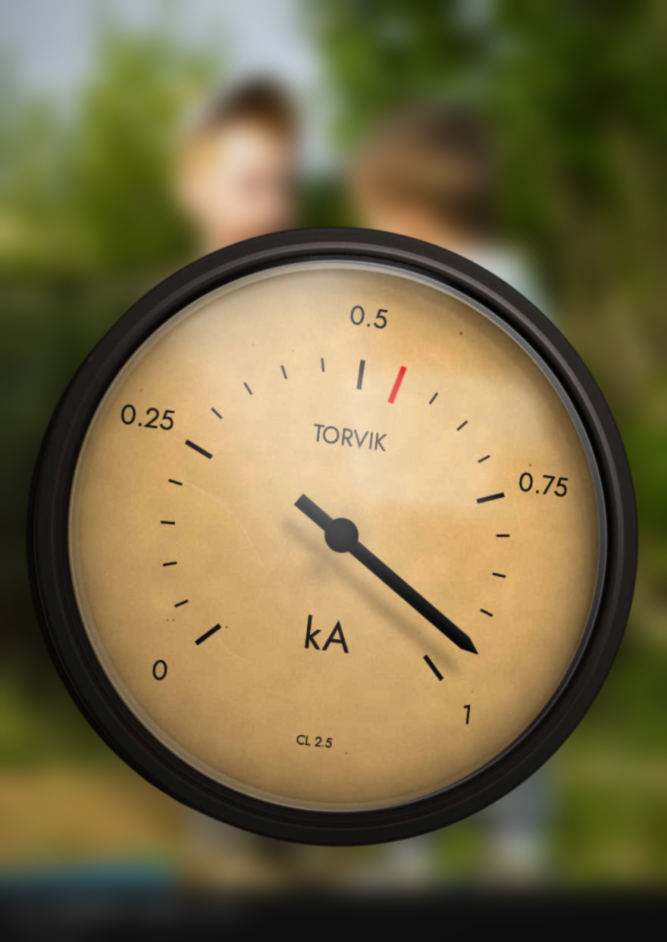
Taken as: 0.95,kA
